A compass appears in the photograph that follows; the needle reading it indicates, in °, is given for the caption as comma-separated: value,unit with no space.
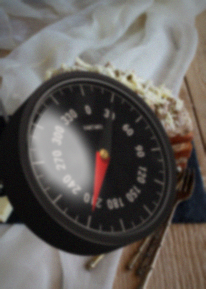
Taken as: 210,°
